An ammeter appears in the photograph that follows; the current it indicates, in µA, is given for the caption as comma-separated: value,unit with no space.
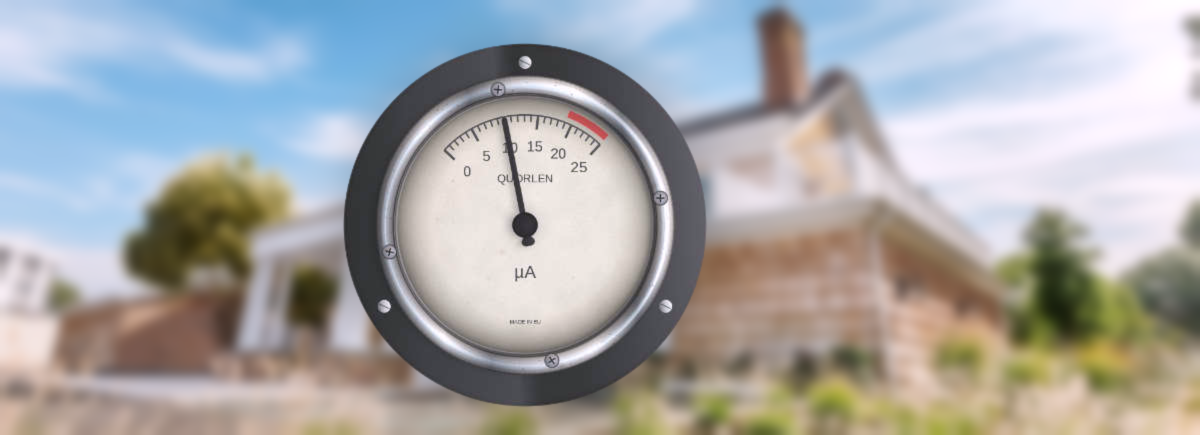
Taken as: 10,µA
